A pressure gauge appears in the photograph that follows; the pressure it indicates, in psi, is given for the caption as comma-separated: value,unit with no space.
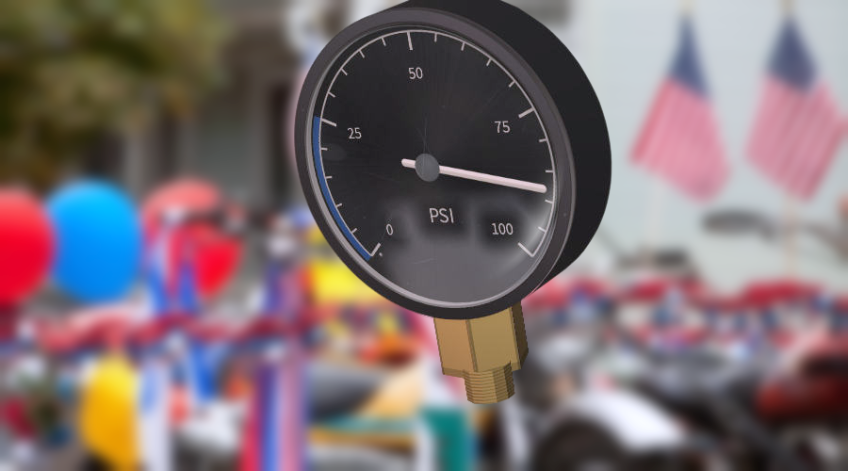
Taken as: 87.5,psi
